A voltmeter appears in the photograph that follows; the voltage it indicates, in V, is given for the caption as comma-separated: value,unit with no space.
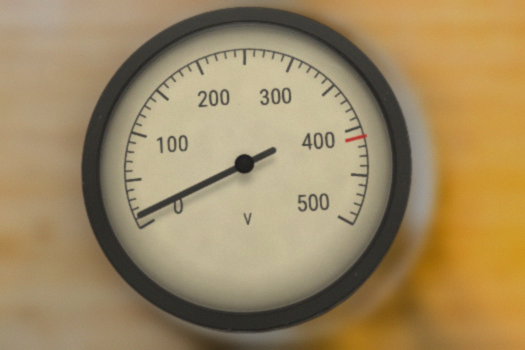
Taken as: 10,V
